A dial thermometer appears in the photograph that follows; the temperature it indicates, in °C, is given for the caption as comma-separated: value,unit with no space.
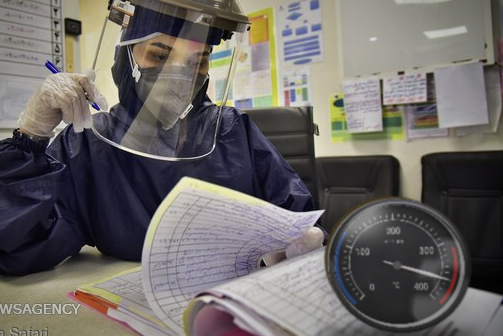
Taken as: 360,°C
